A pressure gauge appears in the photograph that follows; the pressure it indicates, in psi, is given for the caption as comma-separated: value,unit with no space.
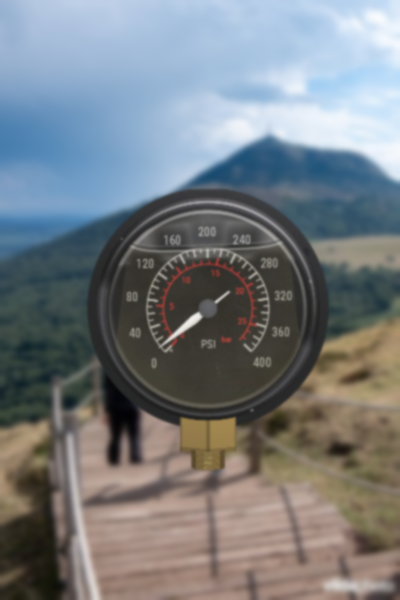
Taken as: 10,psi
